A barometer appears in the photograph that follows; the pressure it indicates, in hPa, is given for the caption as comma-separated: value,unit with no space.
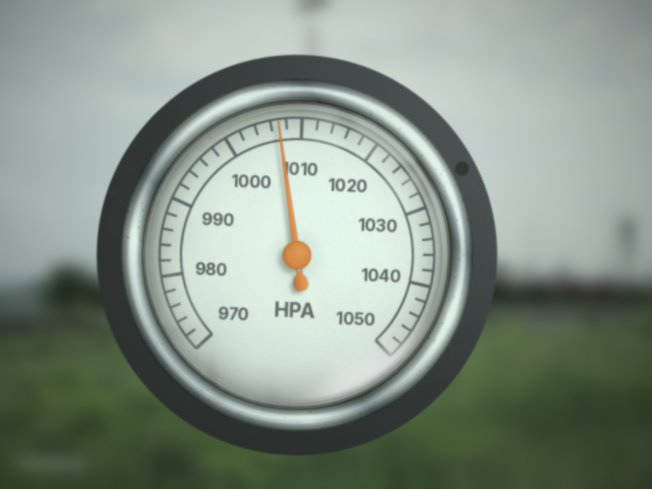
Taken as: 1007,hPa
